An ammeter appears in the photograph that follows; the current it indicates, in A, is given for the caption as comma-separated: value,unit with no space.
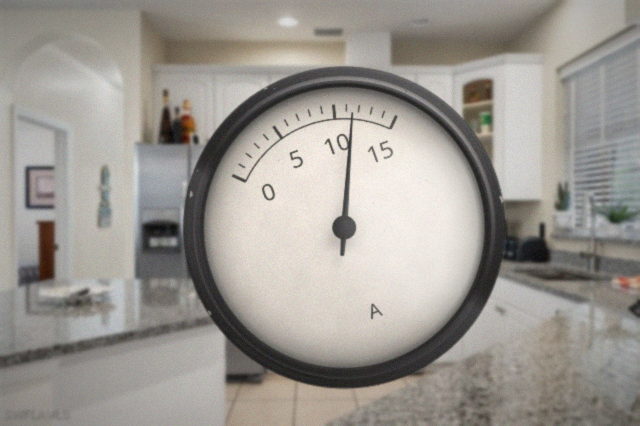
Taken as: 11.5,A
